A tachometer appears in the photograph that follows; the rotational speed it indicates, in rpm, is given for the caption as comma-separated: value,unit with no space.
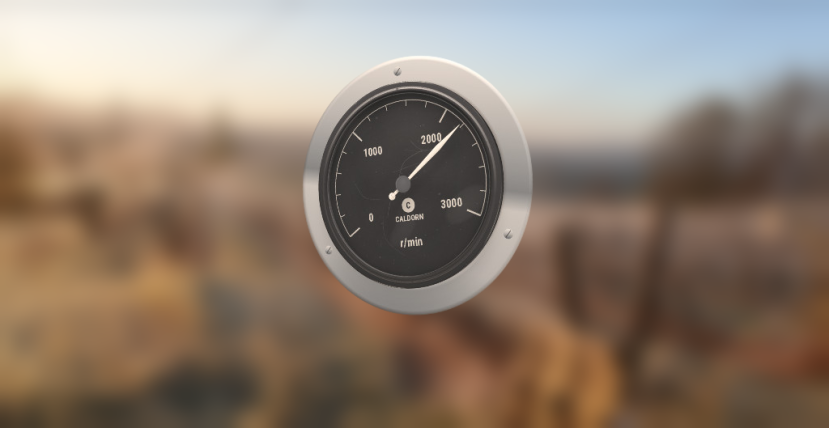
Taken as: 2200,rpm
